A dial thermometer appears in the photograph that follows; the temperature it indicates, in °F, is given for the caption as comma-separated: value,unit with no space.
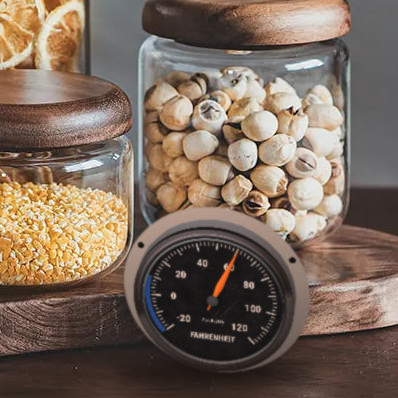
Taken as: 60,°F
